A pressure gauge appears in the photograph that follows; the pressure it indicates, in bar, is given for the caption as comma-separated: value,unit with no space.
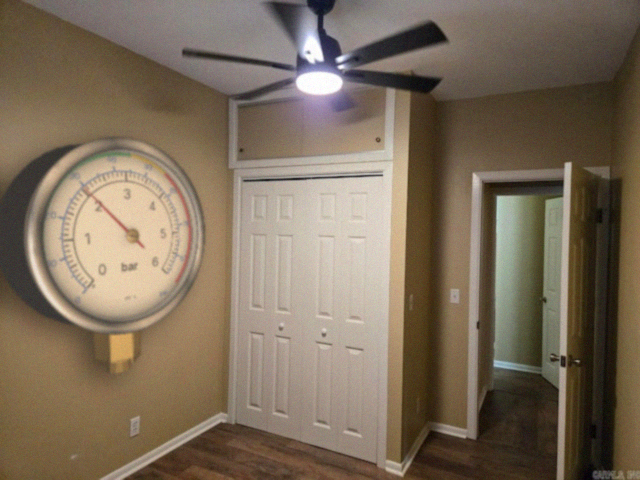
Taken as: 2,bar
